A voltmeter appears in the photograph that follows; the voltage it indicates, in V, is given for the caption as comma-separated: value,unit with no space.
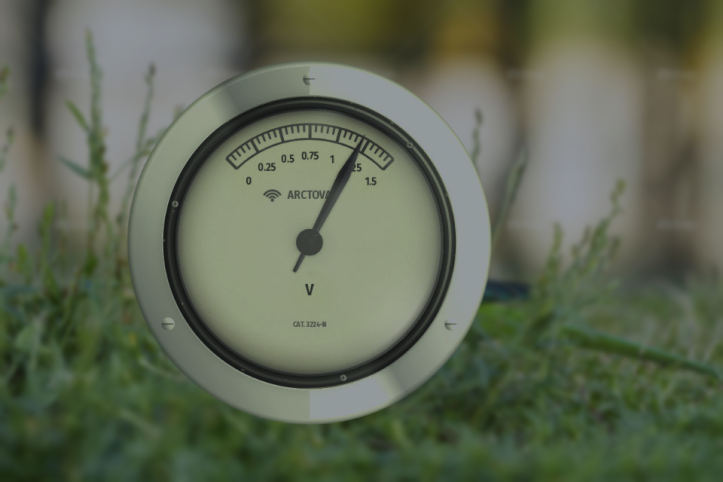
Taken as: 1.2,V
